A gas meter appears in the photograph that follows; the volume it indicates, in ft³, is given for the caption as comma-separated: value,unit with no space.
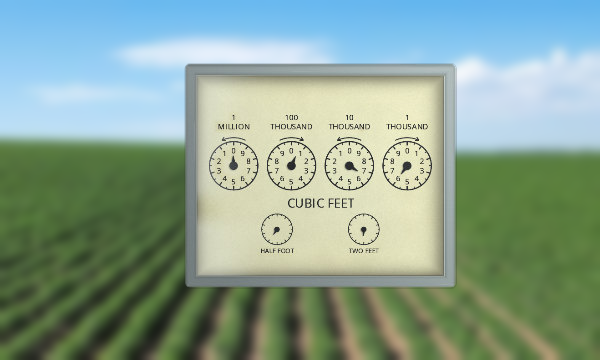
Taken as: 6600,ft³
